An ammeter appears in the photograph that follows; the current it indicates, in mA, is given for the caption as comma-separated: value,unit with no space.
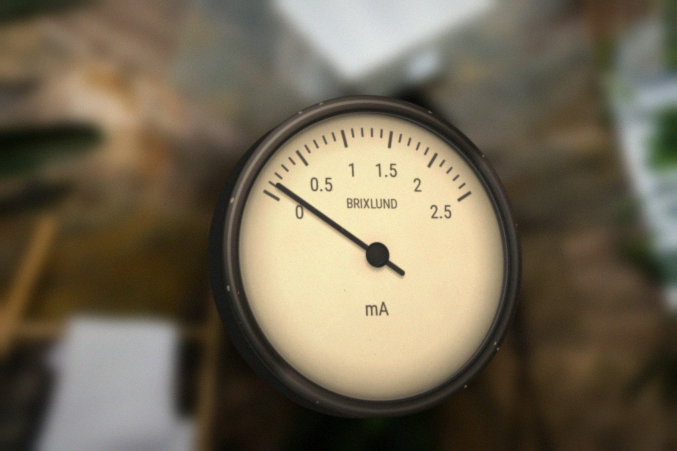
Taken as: 0.1,mA
